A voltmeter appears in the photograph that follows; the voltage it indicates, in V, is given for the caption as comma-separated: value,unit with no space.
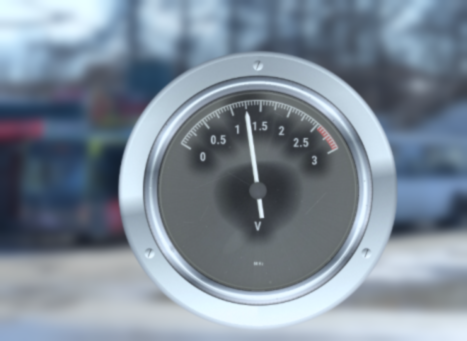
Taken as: 1.25,V
